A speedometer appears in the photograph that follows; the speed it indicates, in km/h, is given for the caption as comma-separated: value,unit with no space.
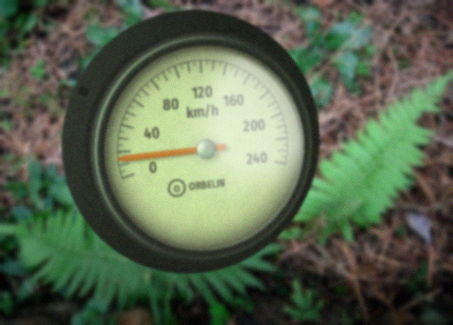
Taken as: 15,km/h
